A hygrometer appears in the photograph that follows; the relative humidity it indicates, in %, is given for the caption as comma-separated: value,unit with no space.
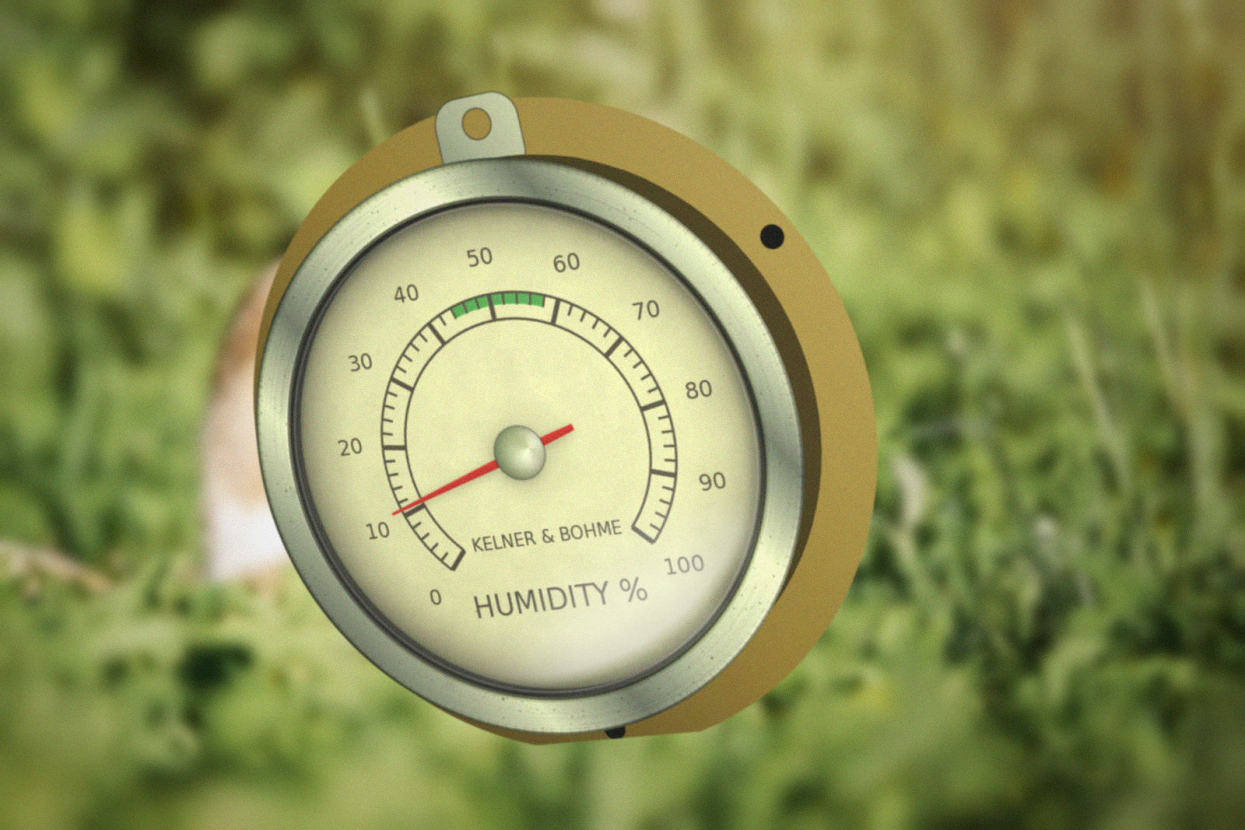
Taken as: 11,%
